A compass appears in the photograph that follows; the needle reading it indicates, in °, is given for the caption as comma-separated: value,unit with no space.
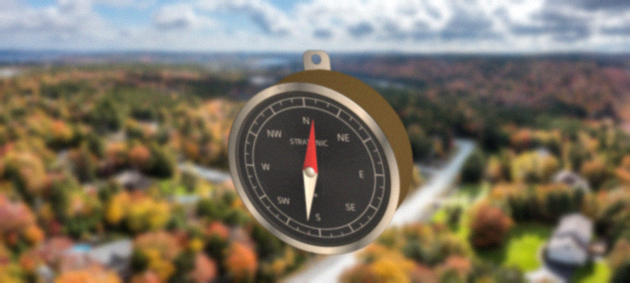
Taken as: 10,°
